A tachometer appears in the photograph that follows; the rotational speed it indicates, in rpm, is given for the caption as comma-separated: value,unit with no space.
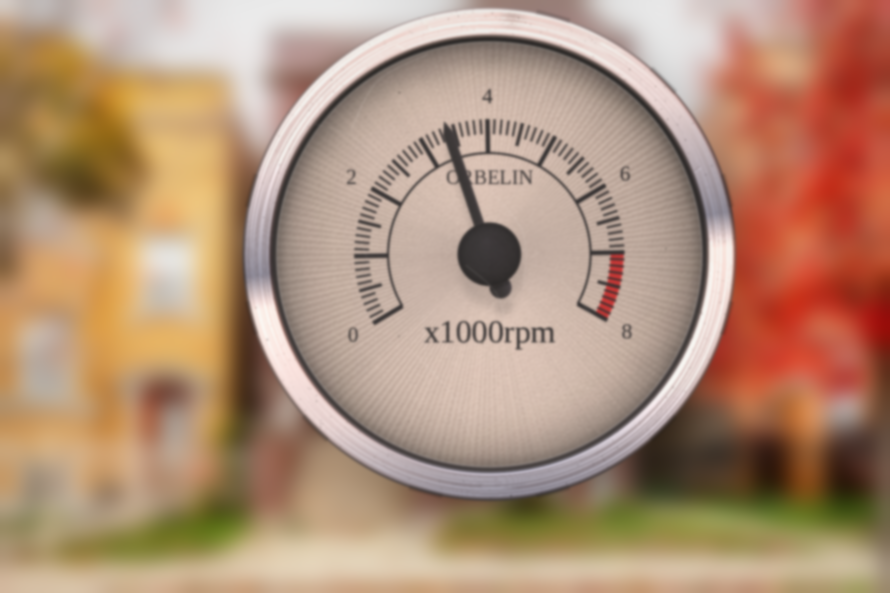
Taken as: 3400,rpm
